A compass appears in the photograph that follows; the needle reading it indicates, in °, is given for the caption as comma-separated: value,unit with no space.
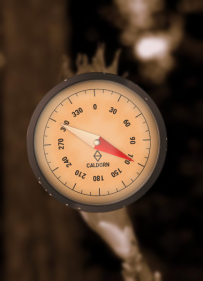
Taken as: 120,°
